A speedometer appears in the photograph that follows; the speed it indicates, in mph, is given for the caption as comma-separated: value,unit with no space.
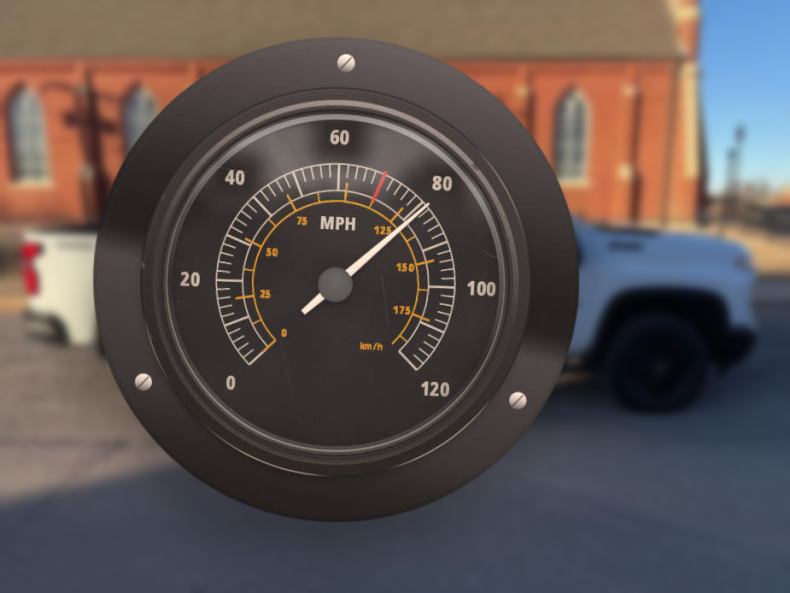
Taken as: 81,mph
